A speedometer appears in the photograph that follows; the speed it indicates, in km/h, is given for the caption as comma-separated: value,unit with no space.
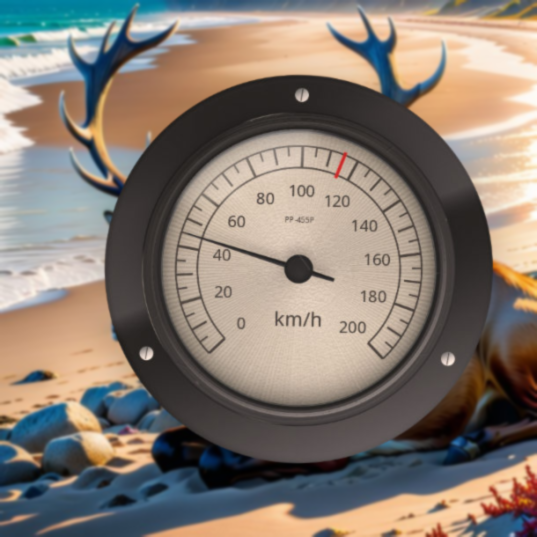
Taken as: 45,km/h
